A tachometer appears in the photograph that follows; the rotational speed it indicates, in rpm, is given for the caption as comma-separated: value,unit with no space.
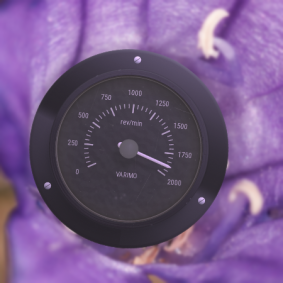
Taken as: 1900,rpm
